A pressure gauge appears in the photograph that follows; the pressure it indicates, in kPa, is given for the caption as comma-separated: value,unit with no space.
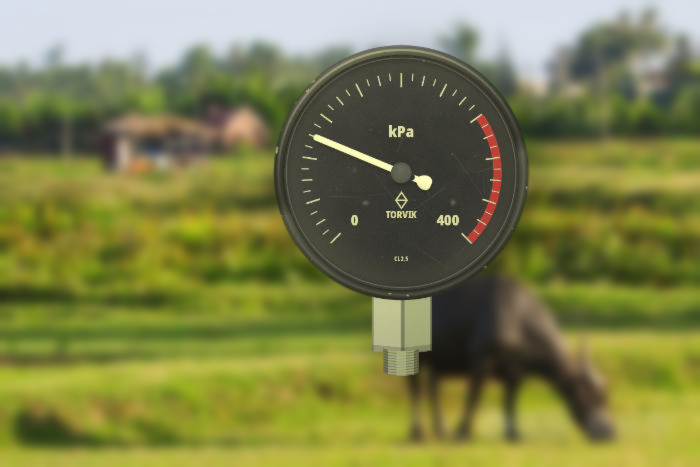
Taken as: 100,kPa
